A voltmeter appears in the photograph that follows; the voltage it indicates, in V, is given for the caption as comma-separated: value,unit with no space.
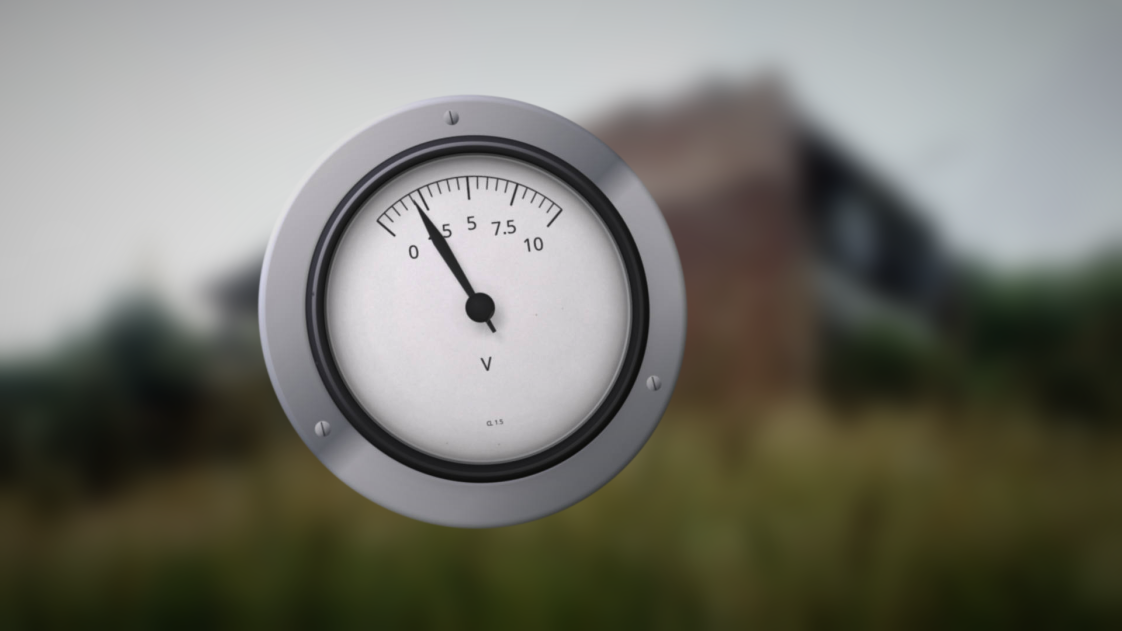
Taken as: 2,V
